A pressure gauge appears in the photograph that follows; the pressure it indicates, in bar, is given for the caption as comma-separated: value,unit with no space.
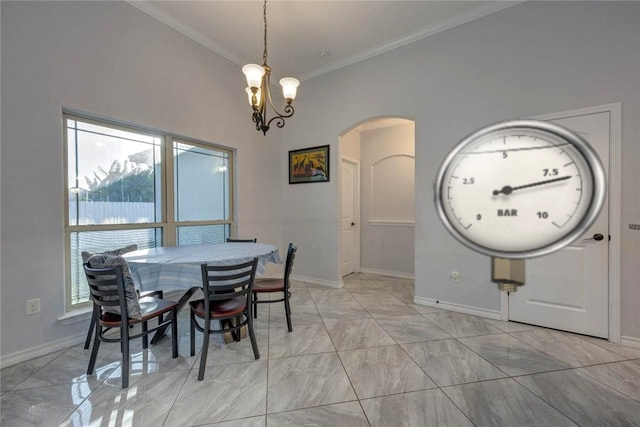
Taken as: 8,bar
